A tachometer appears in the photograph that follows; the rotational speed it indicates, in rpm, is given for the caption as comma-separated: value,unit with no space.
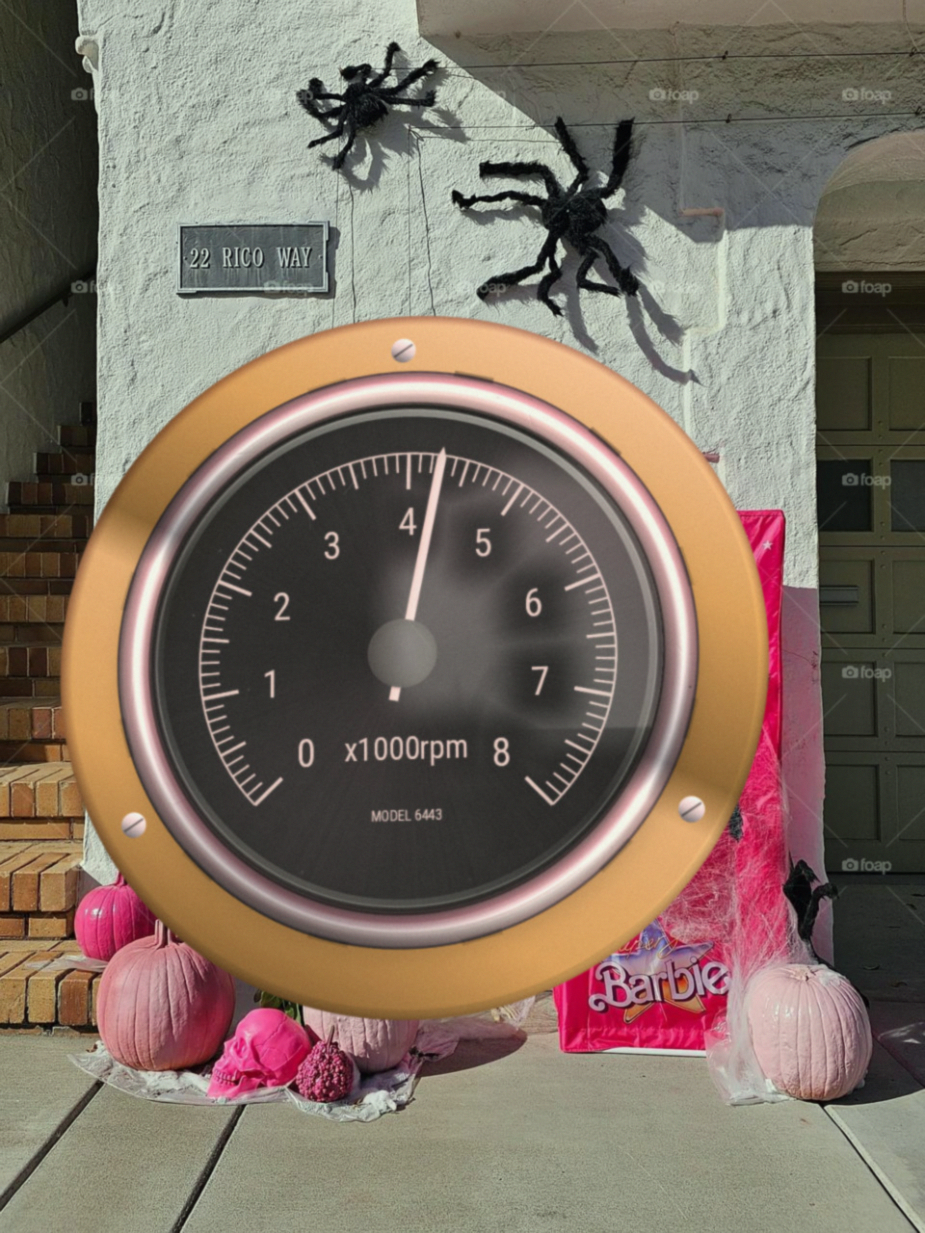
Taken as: 4300,rpm
